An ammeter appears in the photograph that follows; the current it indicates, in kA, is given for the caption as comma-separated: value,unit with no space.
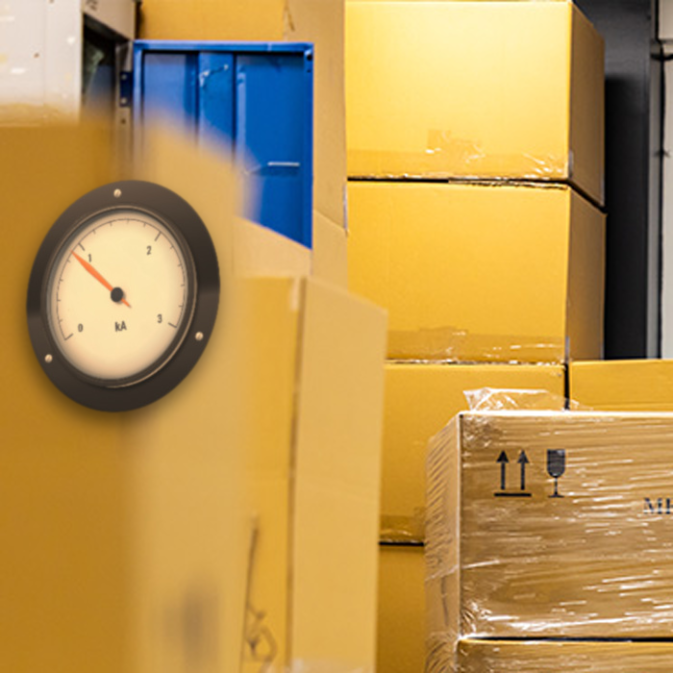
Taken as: 0.9,kA
